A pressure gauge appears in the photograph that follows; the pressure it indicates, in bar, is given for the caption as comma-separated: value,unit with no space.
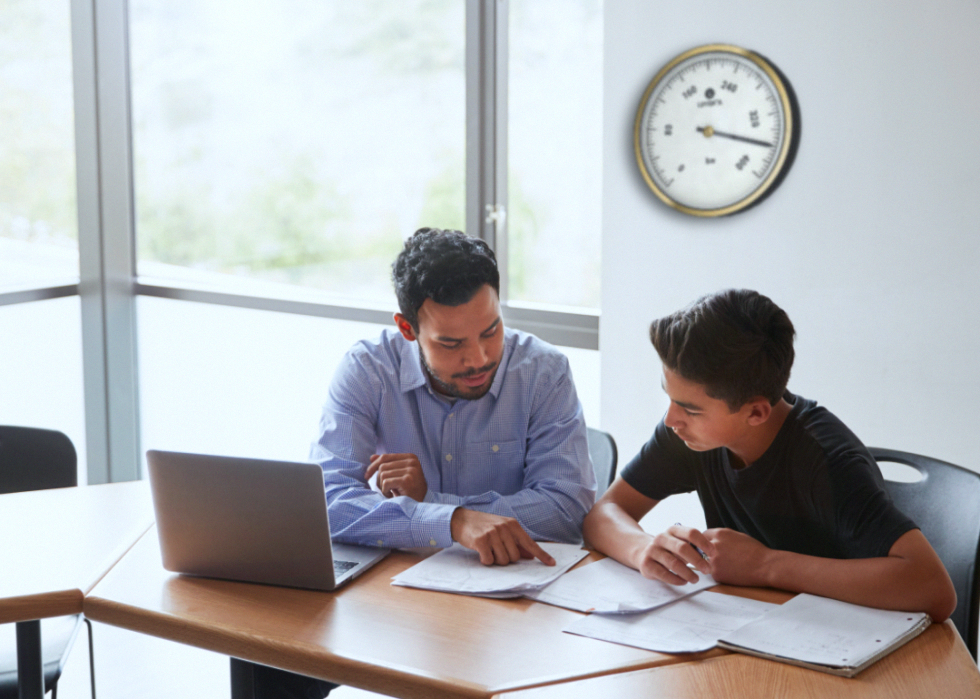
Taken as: 360,bar
